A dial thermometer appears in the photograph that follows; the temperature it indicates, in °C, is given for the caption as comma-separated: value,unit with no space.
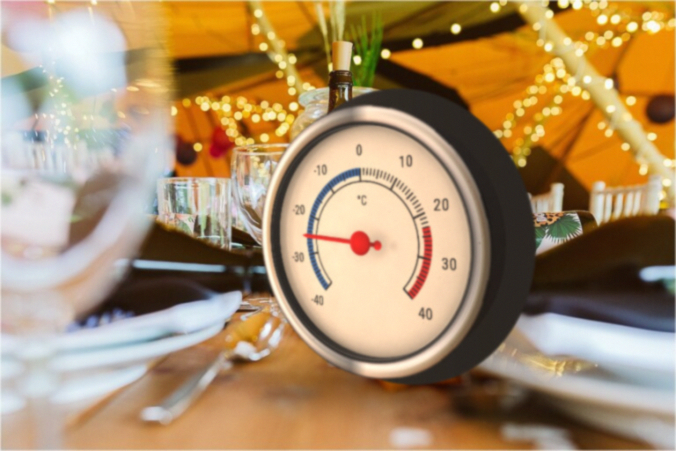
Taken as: -25,°C
